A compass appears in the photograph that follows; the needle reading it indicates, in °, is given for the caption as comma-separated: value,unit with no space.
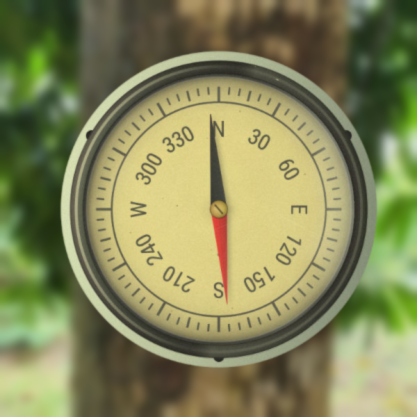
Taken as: 175,°
